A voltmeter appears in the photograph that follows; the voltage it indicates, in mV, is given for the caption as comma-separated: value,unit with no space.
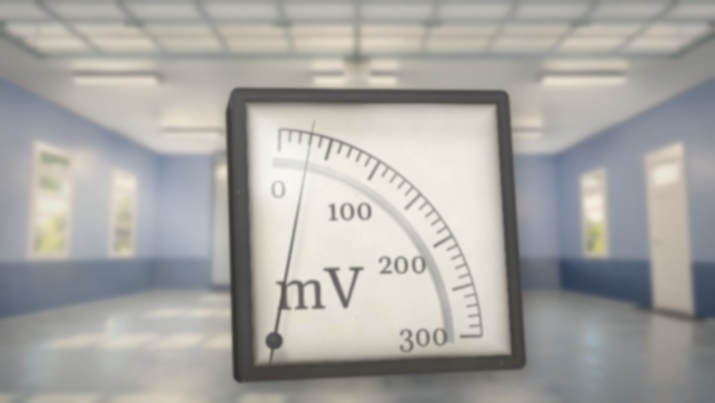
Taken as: 30,mV
